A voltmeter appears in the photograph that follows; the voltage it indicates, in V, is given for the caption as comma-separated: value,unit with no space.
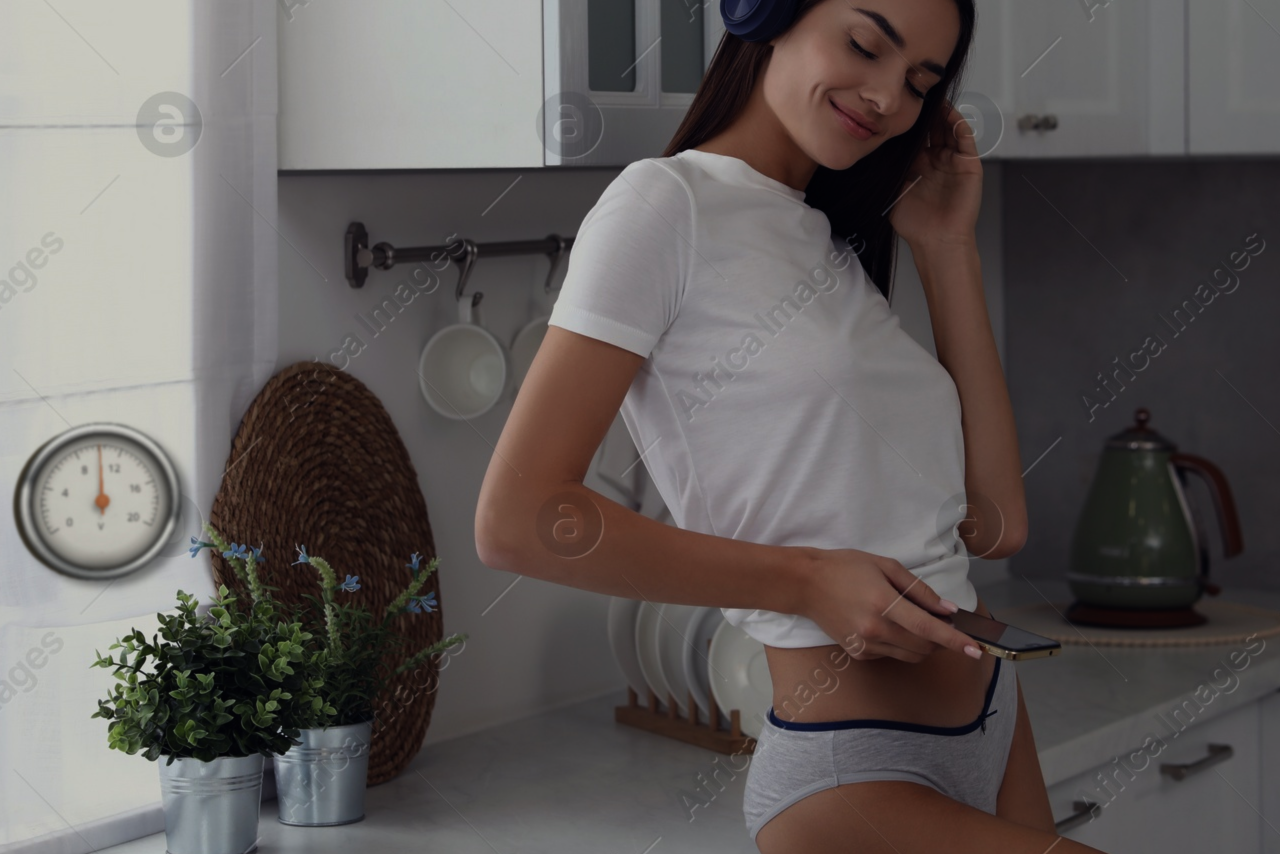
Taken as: 10,V
